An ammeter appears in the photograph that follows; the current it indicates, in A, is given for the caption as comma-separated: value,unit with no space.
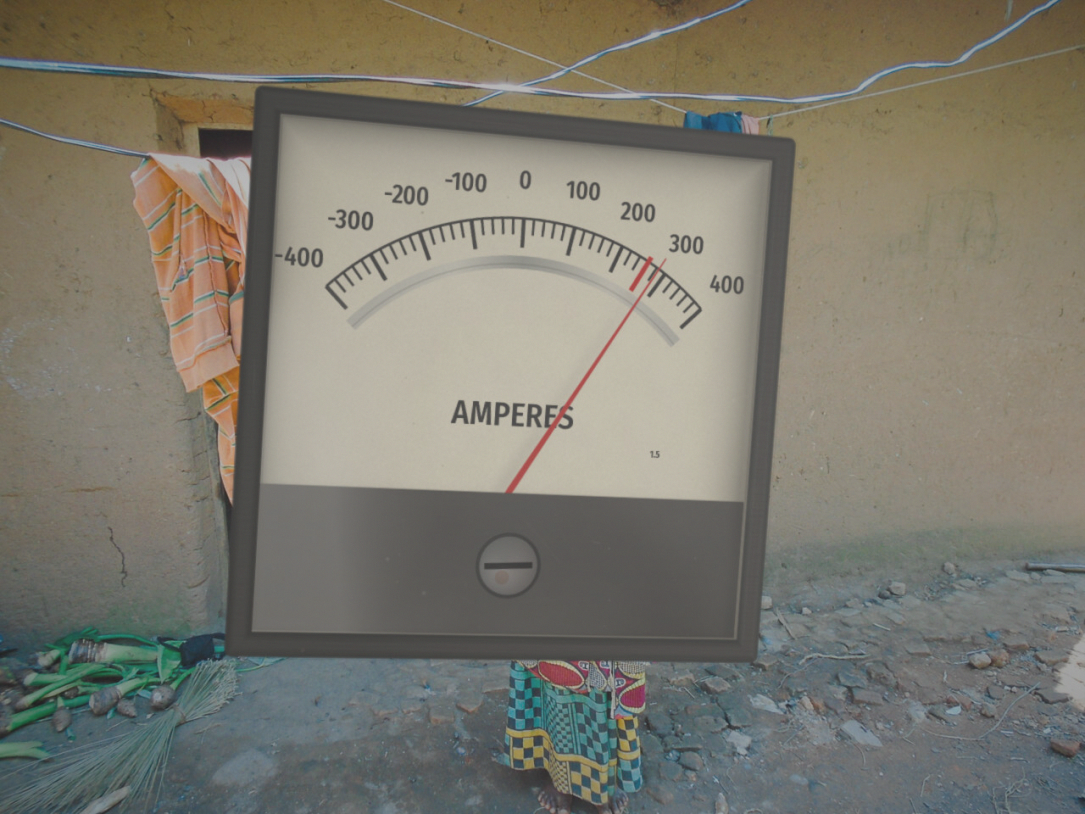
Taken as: 280,A
